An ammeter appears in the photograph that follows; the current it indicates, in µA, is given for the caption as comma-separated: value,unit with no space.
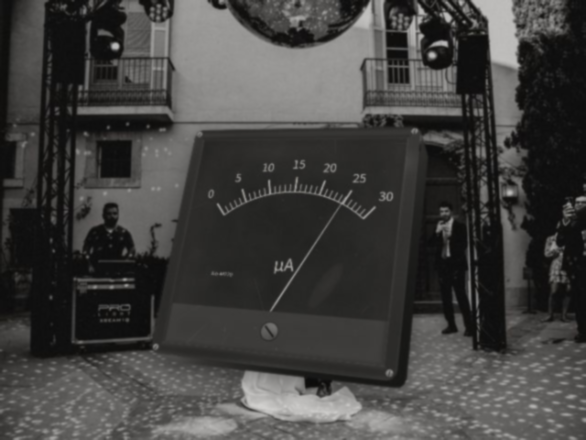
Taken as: 25,µA
